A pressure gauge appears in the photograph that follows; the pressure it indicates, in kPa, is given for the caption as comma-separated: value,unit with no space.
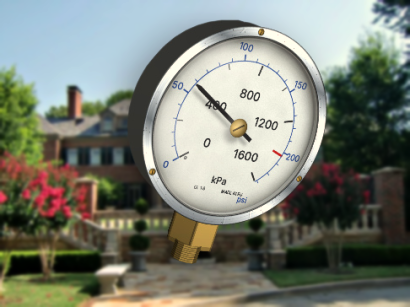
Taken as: 400,kPa
